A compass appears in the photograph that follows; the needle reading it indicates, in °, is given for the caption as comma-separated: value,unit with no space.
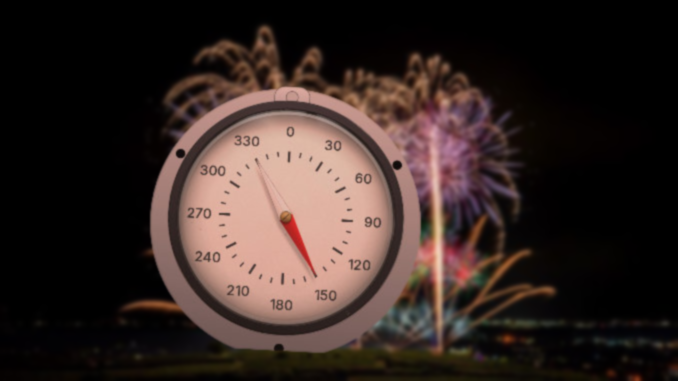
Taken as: 150,°
